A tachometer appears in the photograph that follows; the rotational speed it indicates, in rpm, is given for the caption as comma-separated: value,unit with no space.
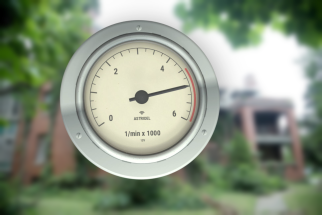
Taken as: 5000,rpm
